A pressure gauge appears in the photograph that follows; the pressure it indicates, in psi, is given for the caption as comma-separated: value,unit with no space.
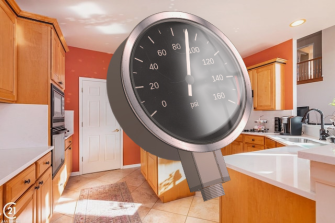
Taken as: 90,psi
